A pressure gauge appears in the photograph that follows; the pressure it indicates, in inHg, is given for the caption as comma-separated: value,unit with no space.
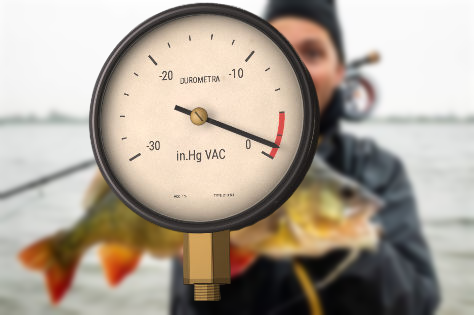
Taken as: -1,inHg
